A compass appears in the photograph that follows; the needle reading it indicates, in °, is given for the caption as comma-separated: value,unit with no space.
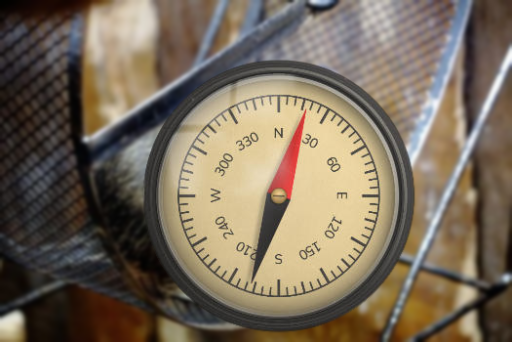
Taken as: 17.5,°
